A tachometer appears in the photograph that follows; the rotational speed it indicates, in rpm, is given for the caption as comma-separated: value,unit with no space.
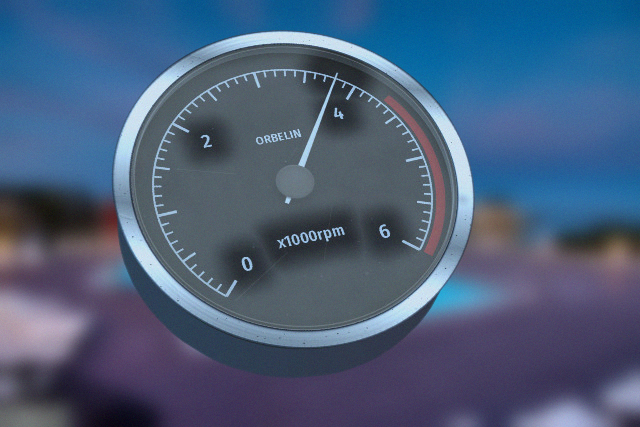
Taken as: 3800,rpm
